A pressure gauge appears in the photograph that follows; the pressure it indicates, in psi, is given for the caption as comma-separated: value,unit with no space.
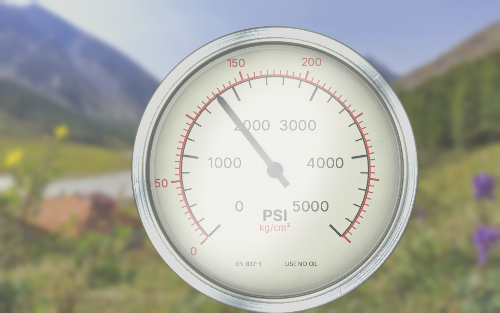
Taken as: 1800,psi
